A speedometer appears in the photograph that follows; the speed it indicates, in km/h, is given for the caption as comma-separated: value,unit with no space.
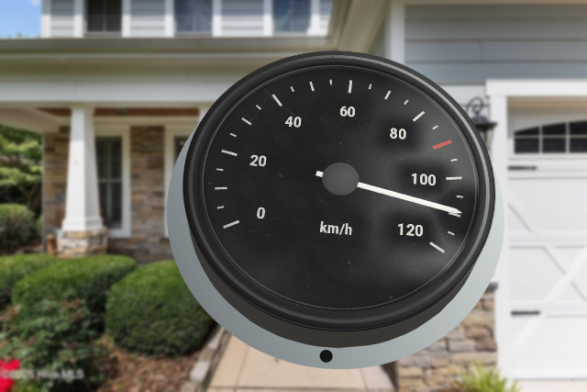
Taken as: 110,km/h
